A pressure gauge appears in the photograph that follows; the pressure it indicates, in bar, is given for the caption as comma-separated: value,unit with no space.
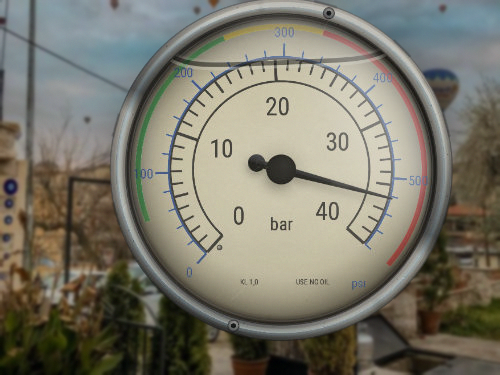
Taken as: 36,bar
